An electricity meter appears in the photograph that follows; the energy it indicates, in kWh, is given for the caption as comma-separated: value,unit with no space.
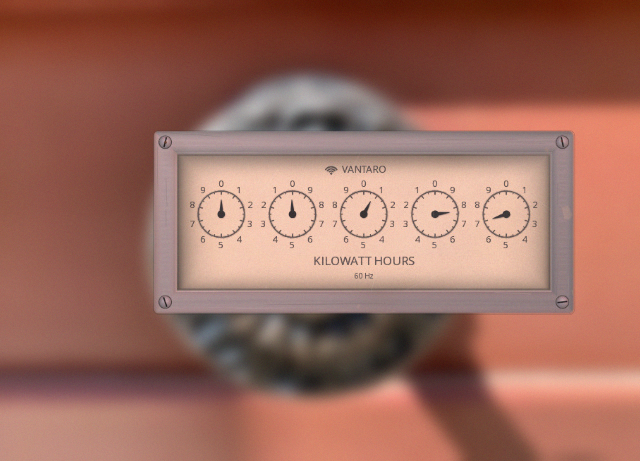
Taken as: 77,kWh
